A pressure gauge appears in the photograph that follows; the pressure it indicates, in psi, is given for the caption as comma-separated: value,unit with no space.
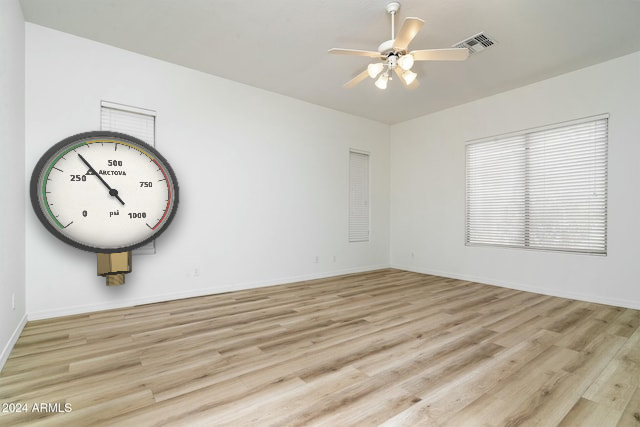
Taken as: 350,psi
